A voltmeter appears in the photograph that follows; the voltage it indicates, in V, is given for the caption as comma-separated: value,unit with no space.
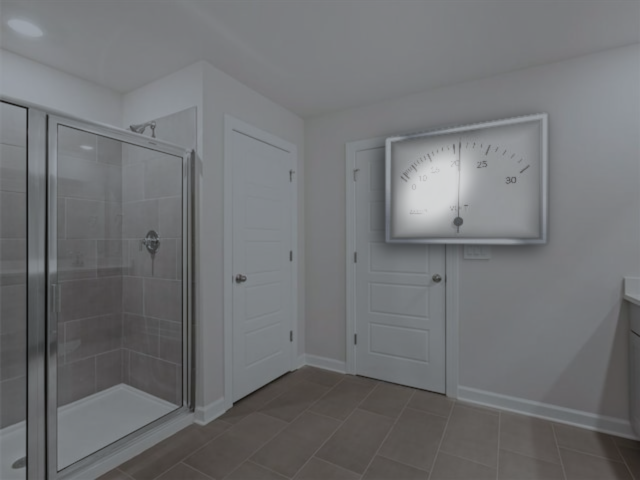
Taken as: 21,V
